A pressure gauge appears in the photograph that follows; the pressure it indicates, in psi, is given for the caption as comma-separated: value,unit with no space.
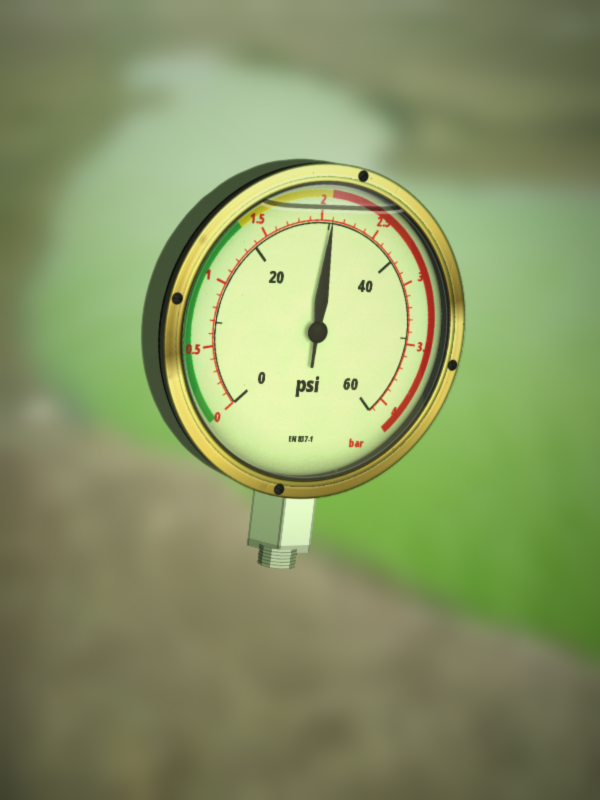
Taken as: 30,psi
